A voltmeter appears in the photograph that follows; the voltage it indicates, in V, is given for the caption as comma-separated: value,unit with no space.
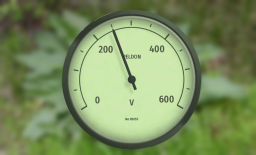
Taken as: 250,V
